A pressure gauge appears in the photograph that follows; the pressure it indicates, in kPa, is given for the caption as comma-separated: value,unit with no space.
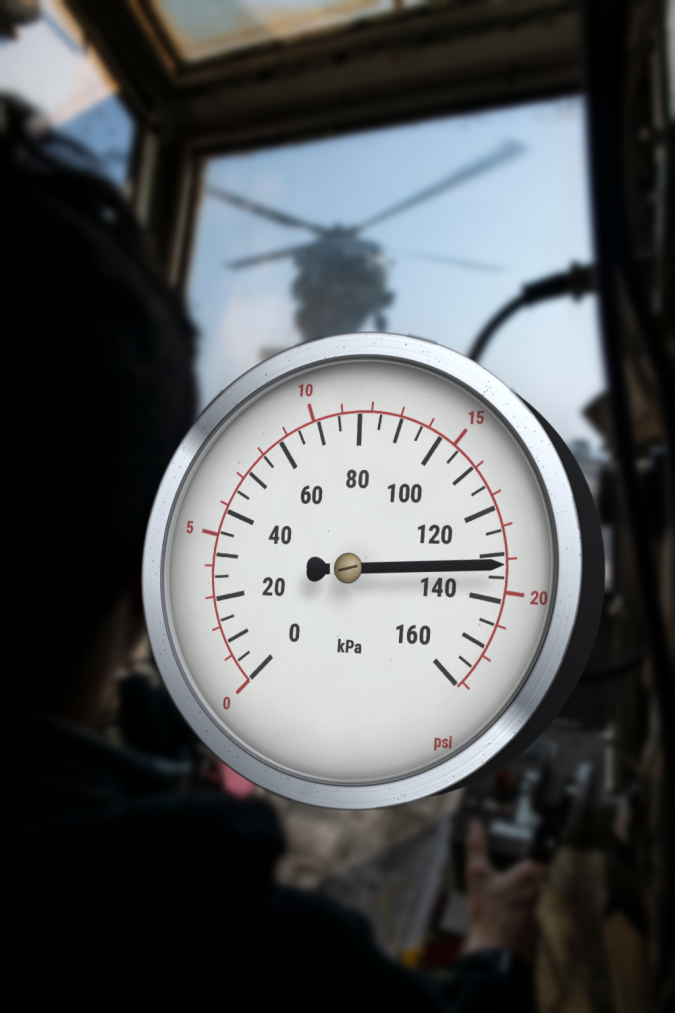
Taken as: 132.5,kPa
